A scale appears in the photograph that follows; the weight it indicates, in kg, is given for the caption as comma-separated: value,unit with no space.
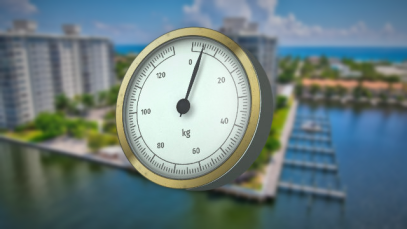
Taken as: 5,kg
